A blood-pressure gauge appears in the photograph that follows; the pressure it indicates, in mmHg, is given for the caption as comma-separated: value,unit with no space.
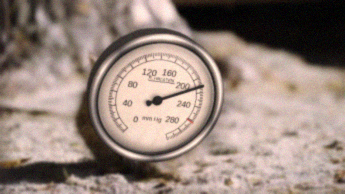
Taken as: 210,mmHg
